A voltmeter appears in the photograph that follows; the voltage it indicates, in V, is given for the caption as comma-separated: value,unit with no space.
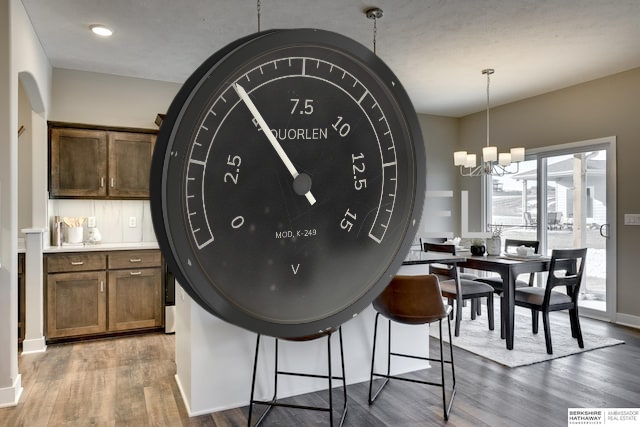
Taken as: 5,V
